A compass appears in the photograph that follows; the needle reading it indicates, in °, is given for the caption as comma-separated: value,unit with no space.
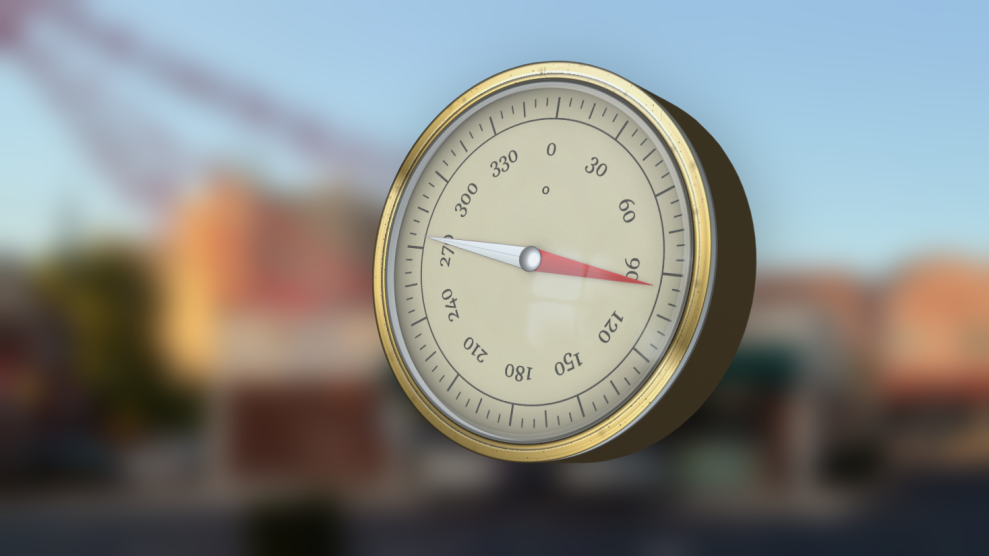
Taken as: 95,°
